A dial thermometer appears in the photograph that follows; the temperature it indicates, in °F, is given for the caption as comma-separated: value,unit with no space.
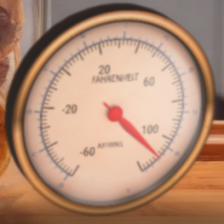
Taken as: 110,°F
